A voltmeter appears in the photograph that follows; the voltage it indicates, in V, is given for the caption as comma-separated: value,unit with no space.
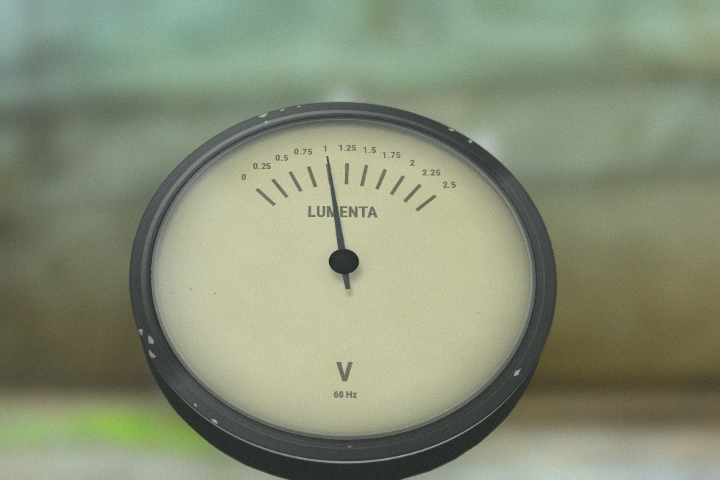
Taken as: 1,V
